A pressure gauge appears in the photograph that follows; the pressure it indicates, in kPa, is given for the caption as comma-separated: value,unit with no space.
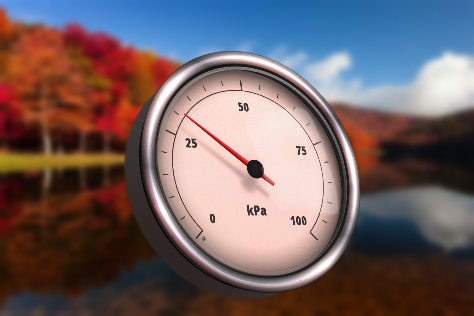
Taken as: 30,kPa
